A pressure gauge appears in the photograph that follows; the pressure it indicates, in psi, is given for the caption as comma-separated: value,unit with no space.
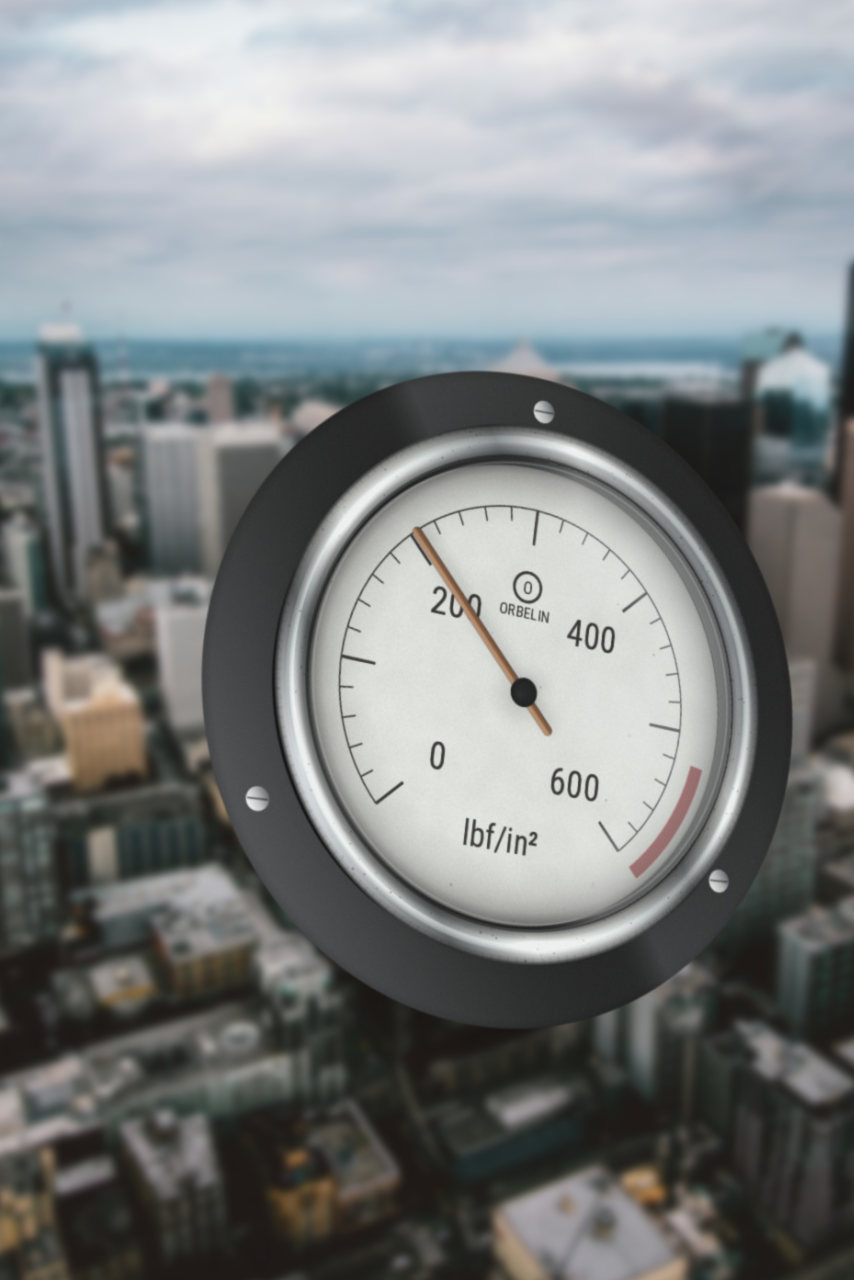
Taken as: 200,psi
